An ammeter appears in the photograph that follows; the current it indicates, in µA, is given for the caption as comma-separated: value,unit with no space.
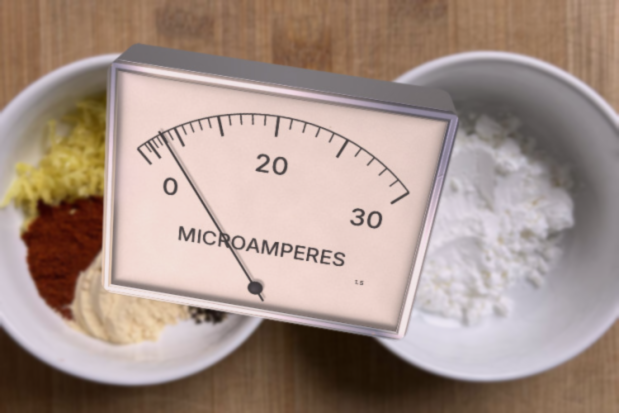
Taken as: 8,µA
